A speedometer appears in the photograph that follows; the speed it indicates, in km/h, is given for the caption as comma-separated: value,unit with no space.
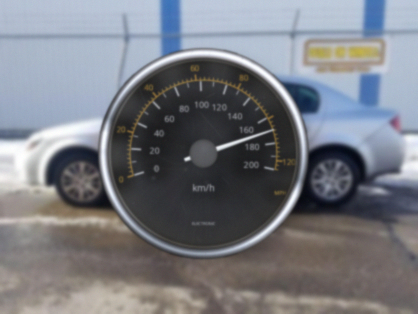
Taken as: 170,km/h
